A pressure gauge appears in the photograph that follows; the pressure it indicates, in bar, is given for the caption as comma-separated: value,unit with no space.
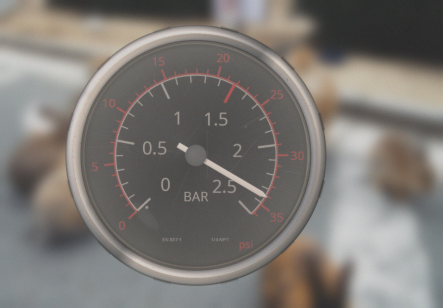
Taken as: 2.35,bar
